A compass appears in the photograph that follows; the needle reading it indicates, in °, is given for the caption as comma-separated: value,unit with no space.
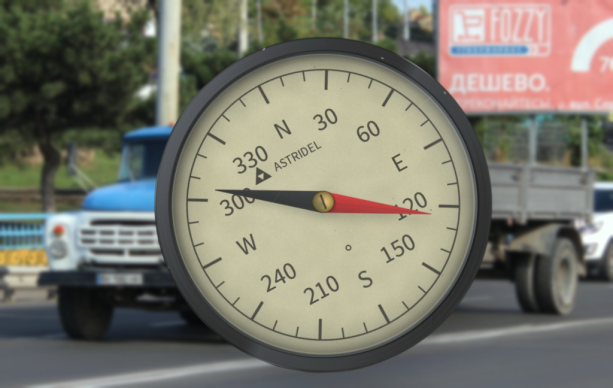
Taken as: 125,°
